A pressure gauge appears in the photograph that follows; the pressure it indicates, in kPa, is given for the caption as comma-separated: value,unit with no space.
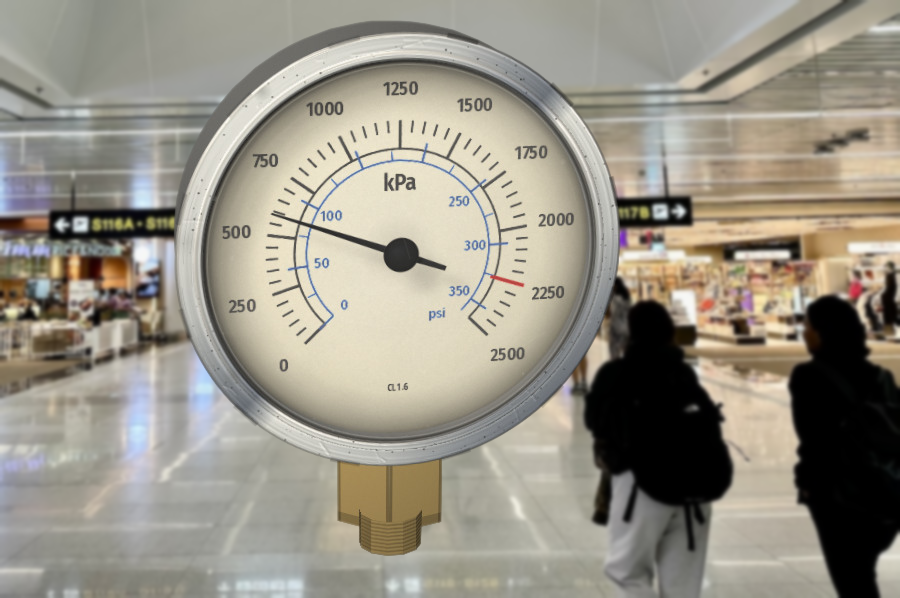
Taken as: 600,kPa
